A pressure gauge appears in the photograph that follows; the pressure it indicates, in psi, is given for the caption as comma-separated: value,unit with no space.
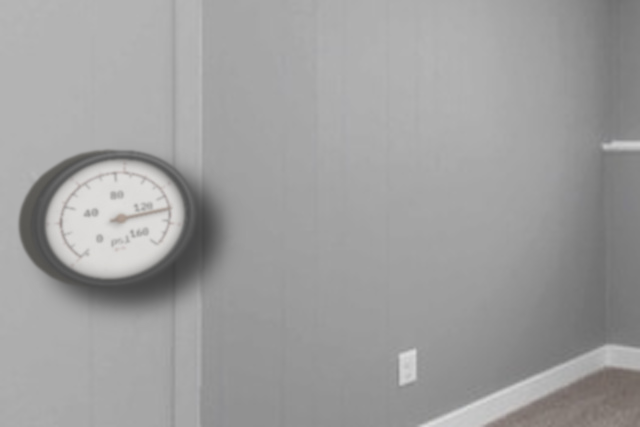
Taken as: 130,psi
